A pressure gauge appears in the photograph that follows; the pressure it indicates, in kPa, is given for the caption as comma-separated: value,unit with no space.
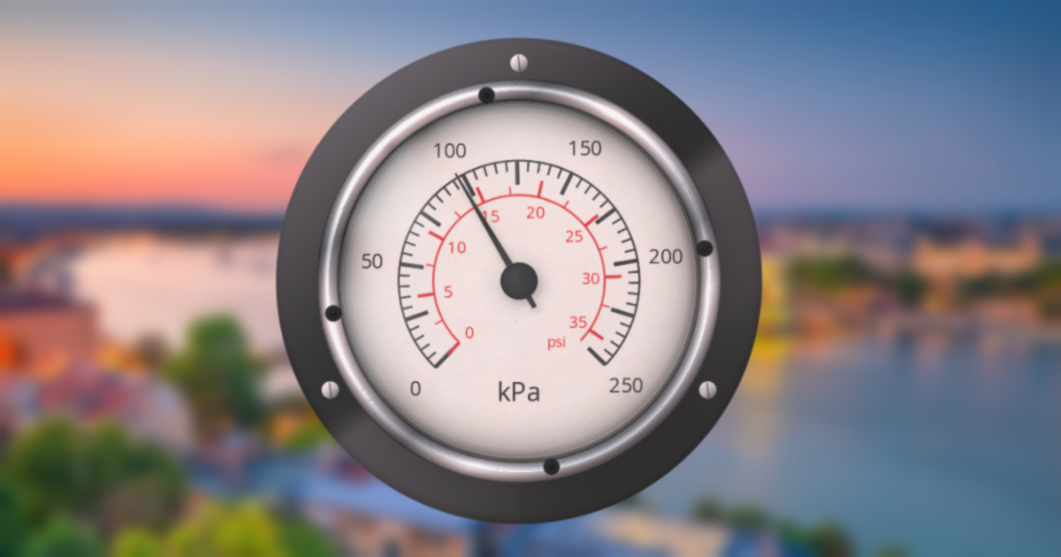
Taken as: 97.5,kPa
